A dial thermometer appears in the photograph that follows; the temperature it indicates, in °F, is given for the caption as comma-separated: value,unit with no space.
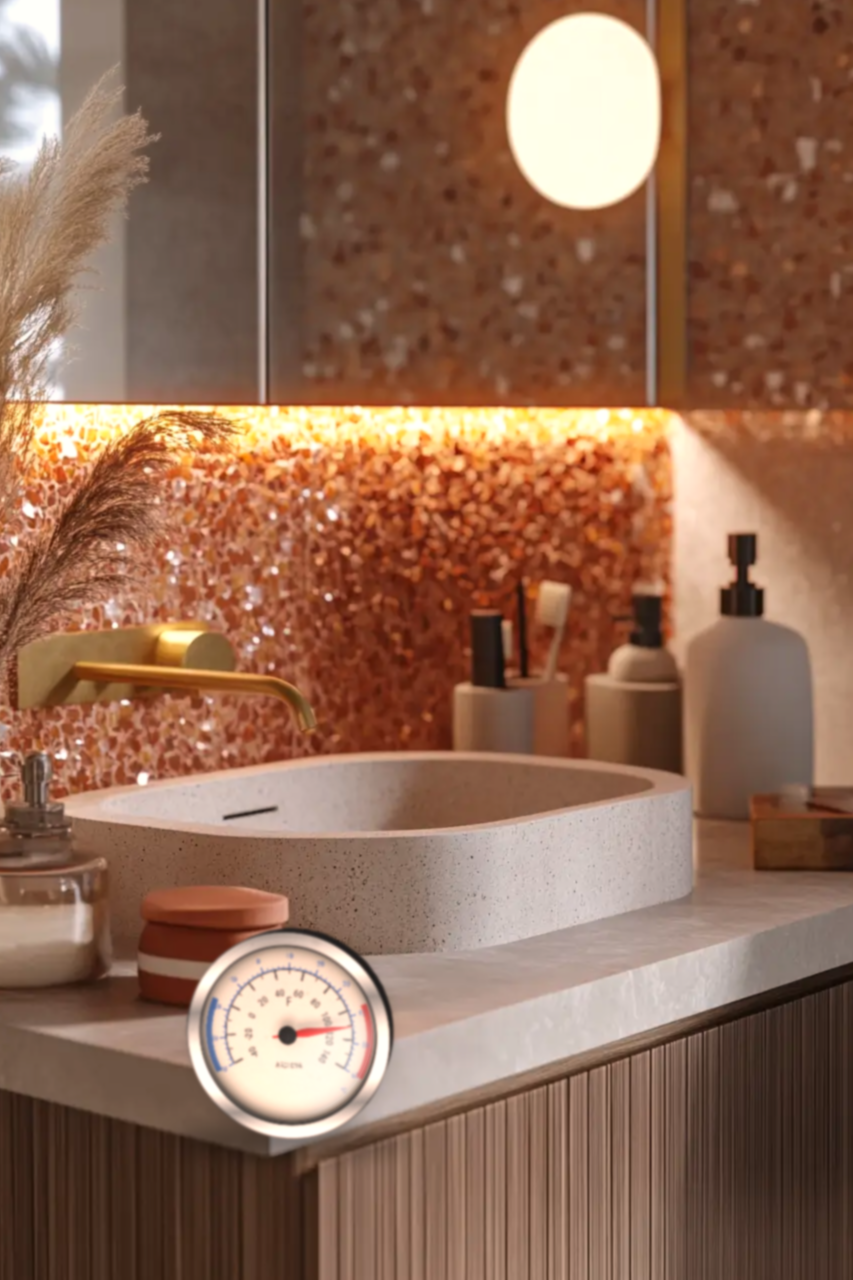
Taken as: 110,°F
